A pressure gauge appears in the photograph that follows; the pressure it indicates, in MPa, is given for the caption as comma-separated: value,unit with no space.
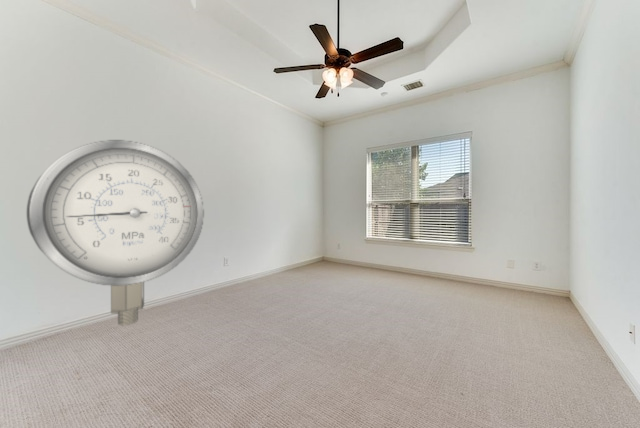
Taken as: 6,MPa
